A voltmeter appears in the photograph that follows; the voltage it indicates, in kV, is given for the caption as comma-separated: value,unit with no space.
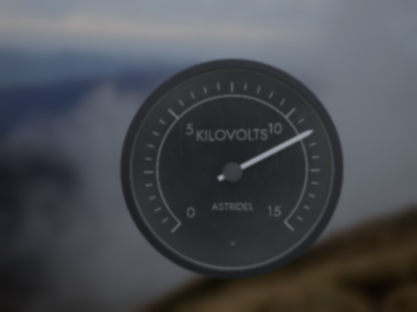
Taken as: 11,kV
